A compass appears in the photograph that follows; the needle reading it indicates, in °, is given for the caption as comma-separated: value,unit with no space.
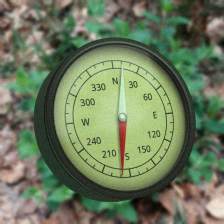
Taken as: 190,°
